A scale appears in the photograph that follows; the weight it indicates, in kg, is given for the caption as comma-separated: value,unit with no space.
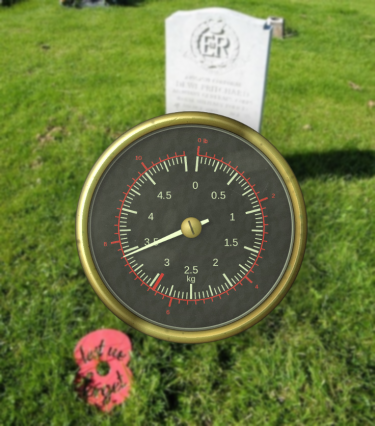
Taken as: 3.45,kg
